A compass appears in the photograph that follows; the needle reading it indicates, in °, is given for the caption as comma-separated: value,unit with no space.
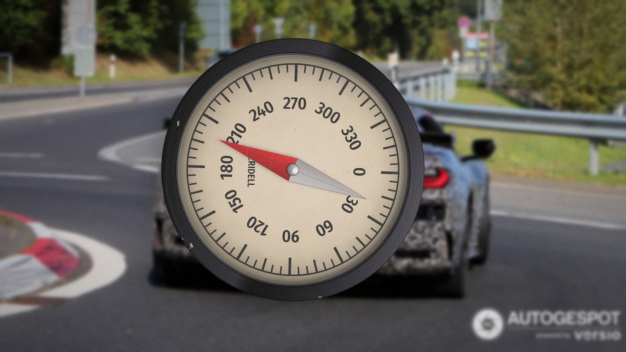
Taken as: 200,°
